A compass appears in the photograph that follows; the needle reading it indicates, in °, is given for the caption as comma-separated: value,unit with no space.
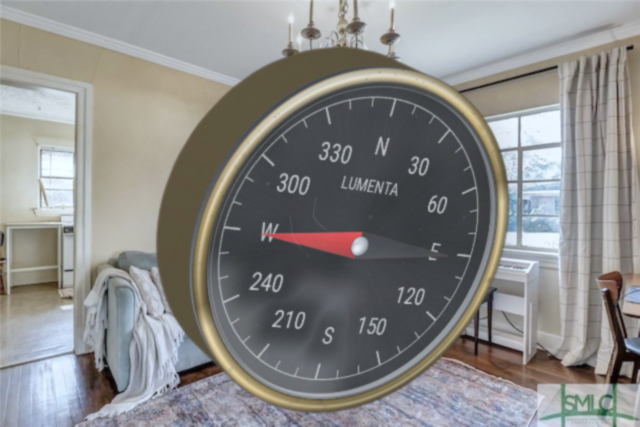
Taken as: 270,°
